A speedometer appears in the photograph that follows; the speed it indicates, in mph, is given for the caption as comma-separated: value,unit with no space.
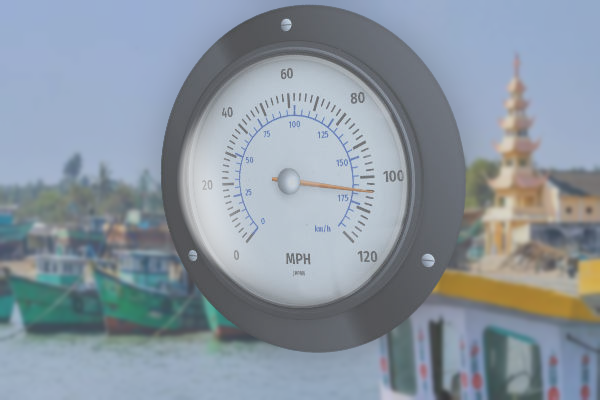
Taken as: 104,mph
